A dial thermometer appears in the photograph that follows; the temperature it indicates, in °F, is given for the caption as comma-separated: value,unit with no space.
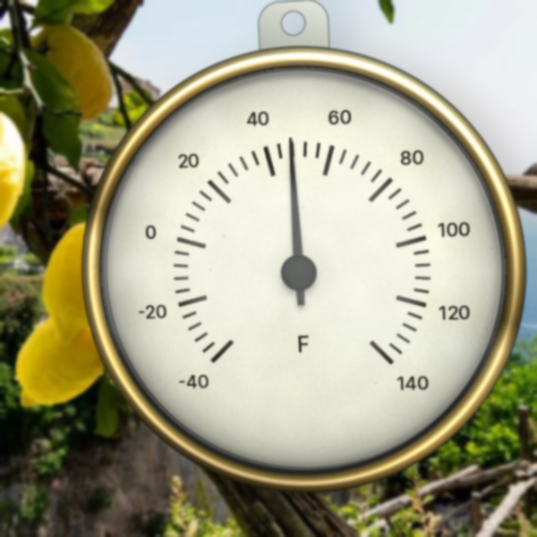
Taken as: 48,°F
